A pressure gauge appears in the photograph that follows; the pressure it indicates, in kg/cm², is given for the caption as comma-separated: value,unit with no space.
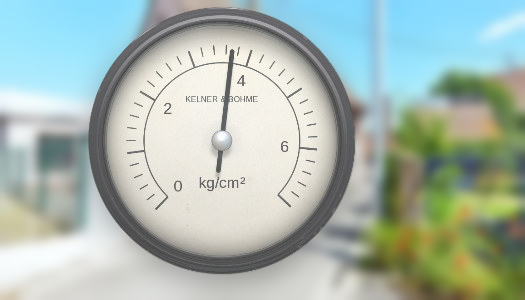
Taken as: 3.7,kg/cm²
